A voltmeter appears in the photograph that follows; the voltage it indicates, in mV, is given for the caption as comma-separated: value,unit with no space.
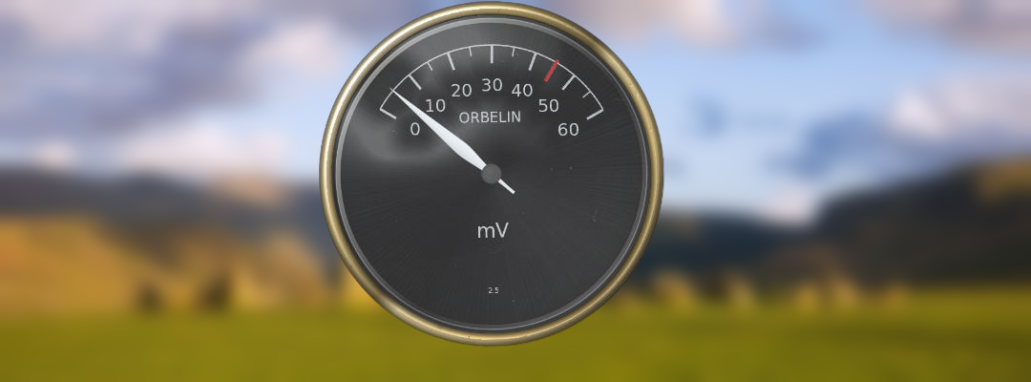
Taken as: 5,mV
